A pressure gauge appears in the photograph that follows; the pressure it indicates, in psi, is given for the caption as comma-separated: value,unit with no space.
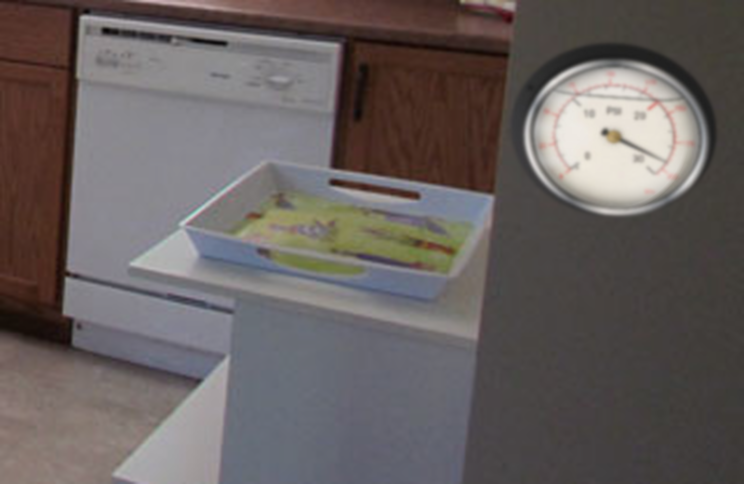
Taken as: 28,psi
